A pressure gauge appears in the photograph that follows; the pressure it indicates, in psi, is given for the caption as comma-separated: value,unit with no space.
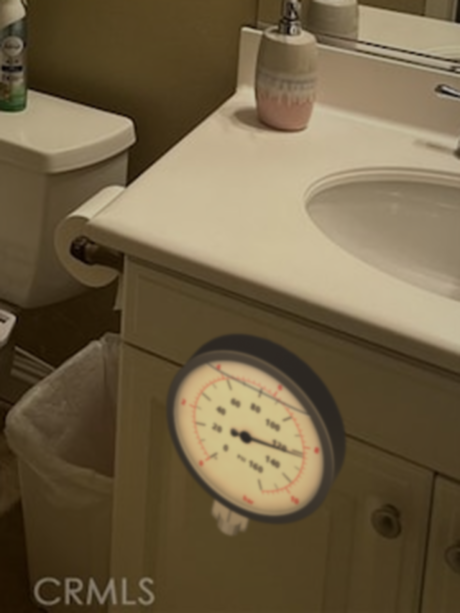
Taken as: 120,psi
